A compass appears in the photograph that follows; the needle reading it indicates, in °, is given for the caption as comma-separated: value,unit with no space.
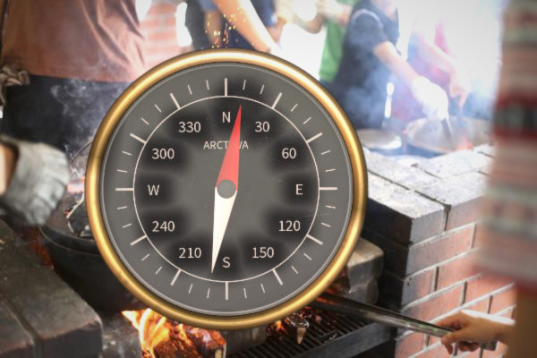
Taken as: 10,°
